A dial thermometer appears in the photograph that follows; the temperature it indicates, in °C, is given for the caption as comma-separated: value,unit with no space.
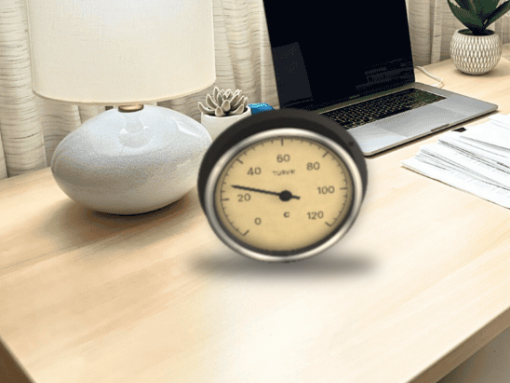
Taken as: 28,°C
